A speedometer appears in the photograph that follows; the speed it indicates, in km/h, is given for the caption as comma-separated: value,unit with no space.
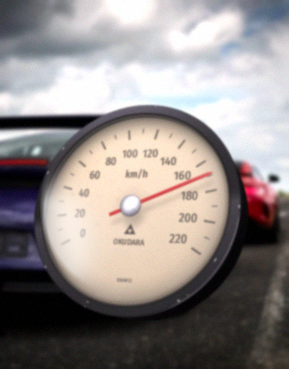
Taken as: 170,km/h
